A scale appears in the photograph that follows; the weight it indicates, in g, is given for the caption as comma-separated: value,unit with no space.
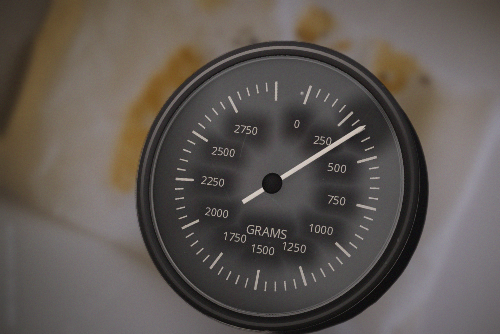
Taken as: 350,g
